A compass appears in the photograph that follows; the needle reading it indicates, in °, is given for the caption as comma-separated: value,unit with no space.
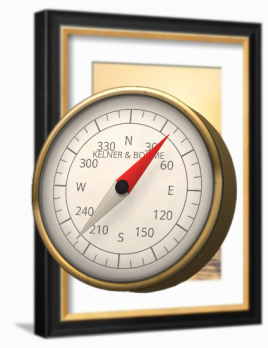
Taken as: 40,°
